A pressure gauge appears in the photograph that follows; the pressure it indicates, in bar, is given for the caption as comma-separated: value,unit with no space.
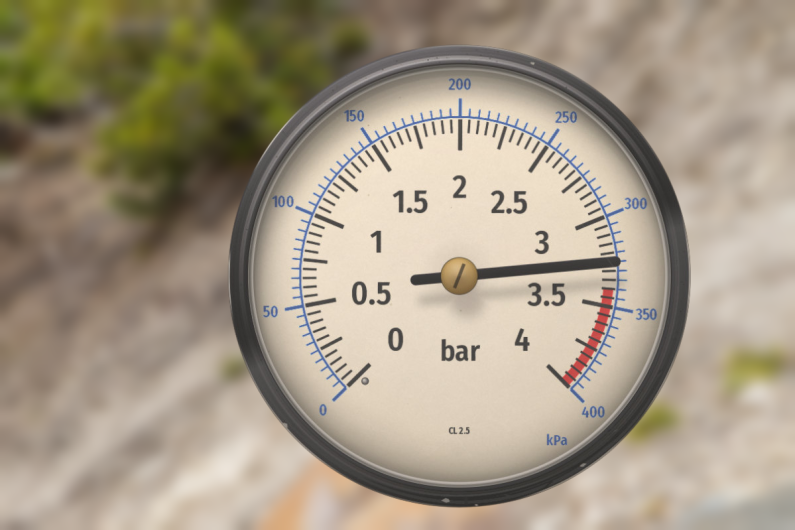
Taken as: 3.25,bar
